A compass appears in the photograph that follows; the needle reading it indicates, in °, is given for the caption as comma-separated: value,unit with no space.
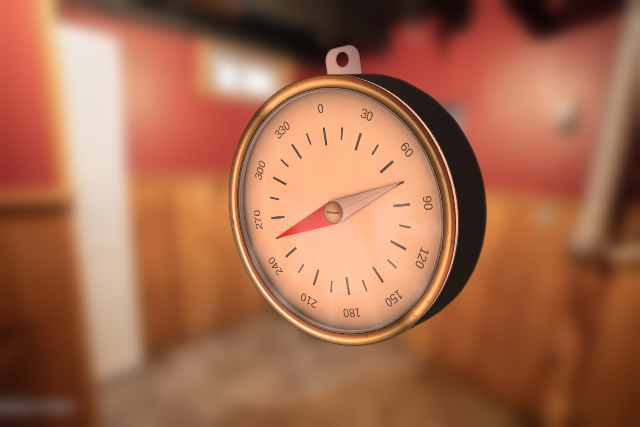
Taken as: 255,°
